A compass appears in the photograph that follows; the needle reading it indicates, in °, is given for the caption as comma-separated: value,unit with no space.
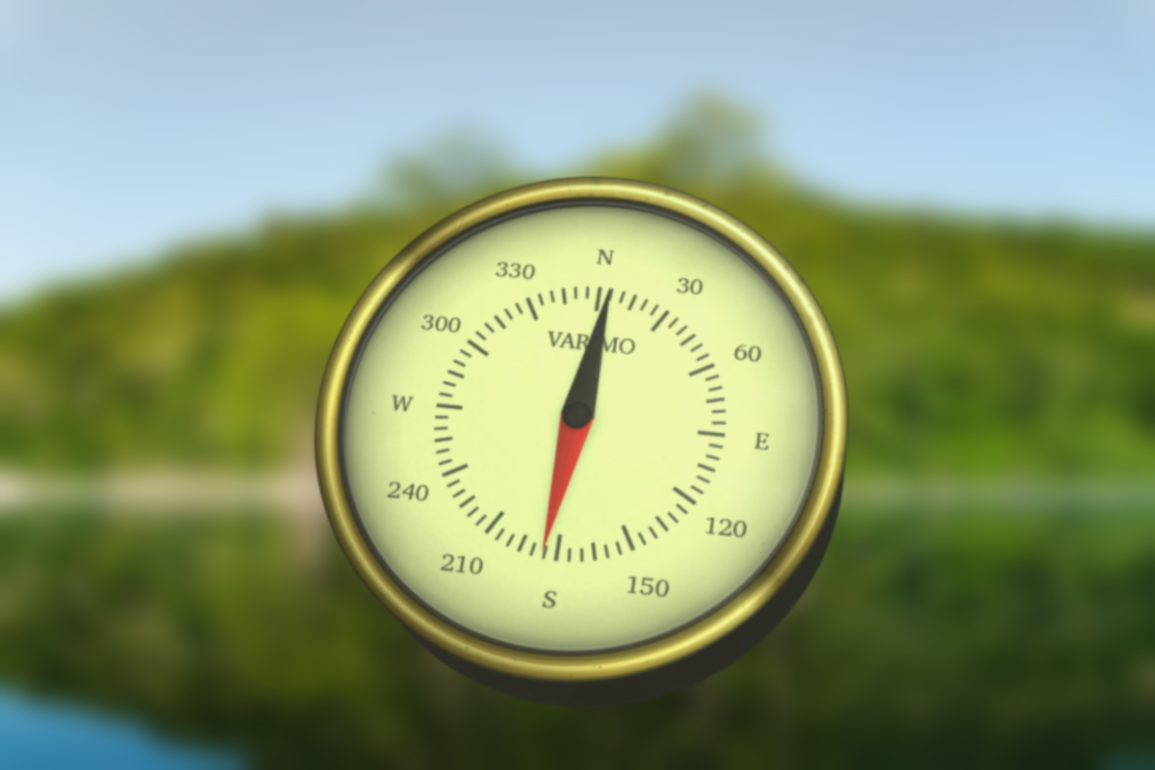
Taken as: 185,°
